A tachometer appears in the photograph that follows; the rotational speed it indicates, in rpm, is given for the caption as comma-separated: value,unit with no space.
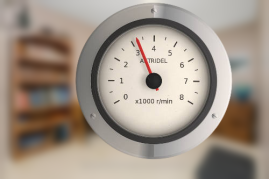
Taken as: 3250,rpm
